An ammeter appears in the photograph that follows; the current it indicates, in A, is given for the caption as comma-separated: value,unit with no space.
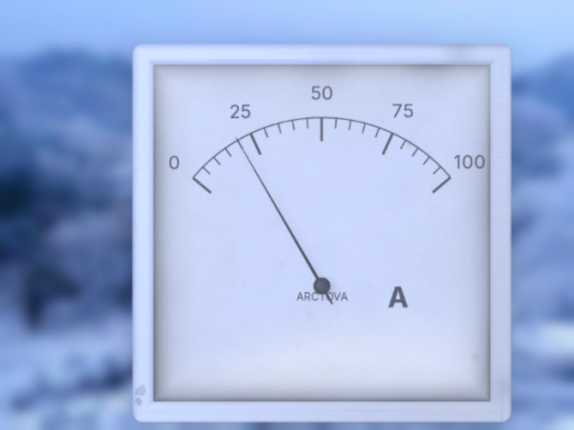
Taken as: 20,A
